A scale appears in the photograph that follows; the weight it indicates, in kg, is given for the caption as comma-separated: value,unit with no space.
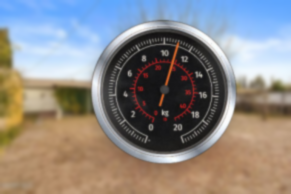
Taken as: 11,kg
